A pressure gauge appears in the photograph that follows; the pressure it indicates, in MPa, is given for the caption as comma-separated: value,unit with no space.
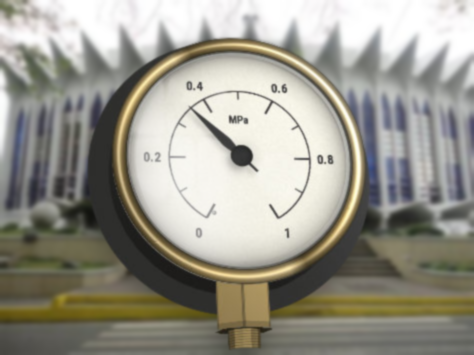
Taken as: 0.35,MPa
